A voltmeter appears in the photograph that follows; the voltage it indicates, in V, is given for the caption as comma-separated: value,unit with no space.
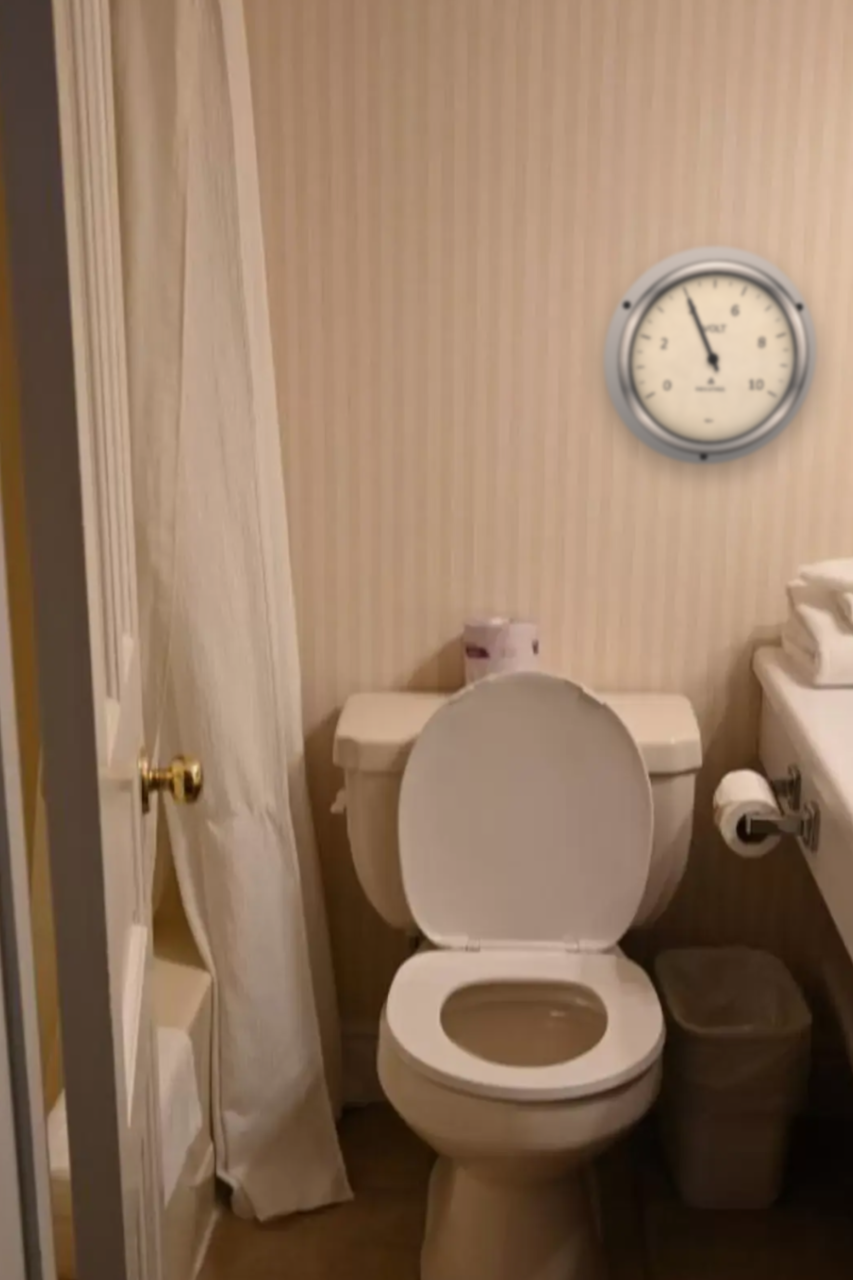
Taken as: 4,V
